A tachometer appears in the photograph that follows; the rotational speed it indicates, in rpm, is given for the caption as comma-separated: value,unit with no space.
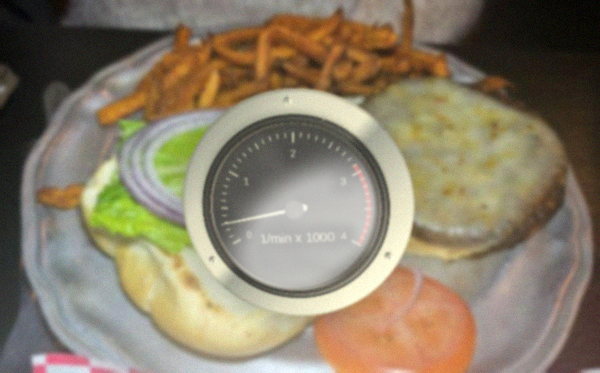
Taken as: 300,rpm
